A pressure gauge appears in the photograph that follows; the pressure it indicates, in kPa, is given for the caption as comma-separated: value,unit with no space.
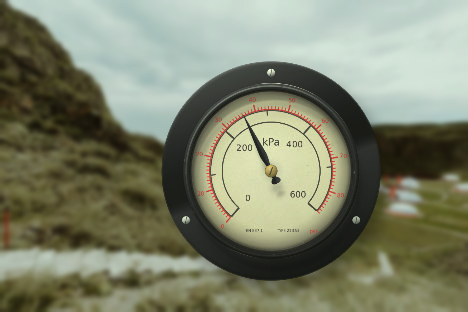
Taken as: 250,kPa
